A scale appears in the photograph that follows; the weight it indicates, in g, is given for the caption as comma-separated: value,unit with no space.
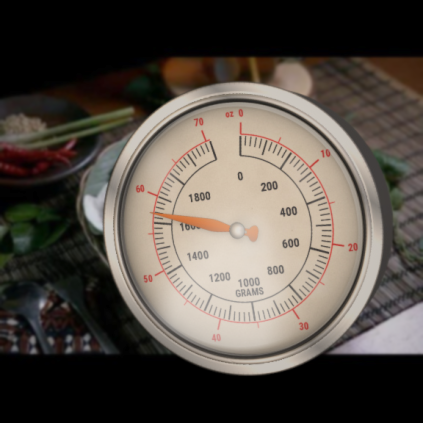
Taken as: 1640,g
